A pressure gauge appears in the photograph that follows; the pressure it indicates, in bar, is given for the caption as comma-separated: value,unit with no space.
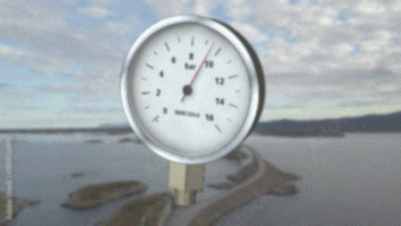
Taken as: 9.5,bar
